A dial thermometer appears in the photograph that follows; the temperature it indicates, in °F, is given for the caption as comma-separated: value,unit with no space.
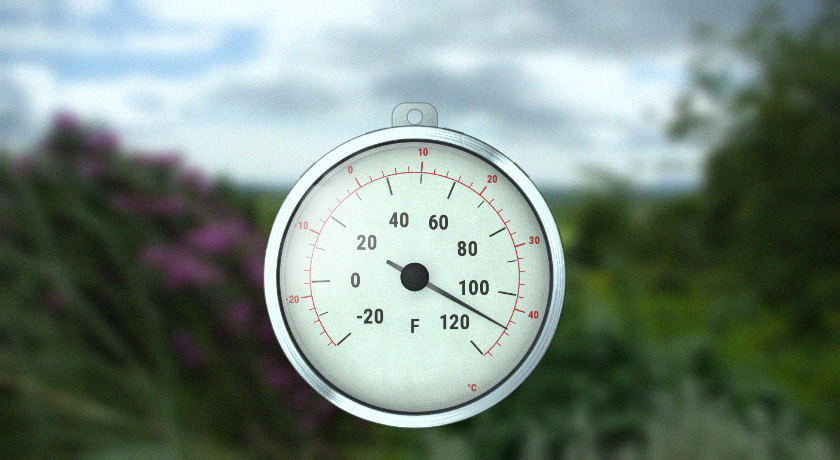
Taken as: 110,°F
